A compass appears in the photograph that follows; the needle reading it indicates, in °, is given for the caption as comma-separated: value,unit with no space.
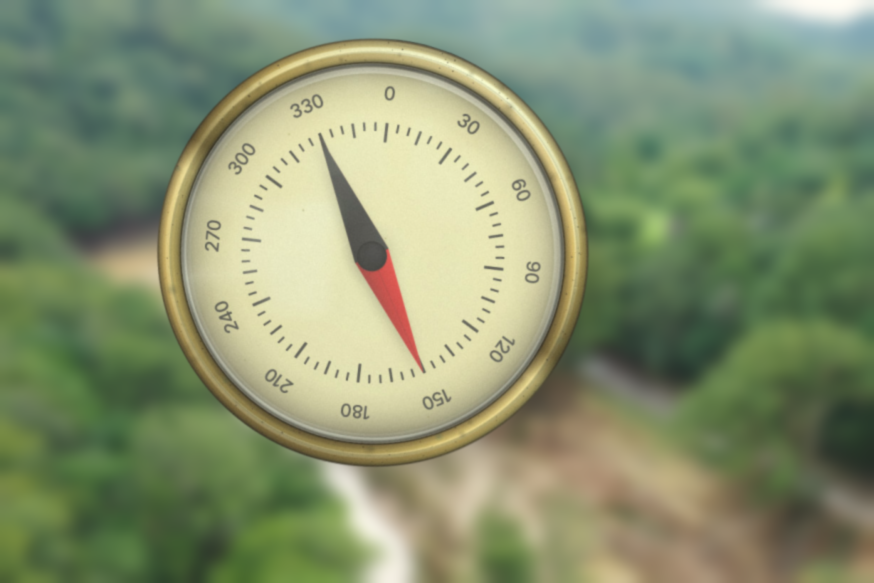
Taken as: 150,°
